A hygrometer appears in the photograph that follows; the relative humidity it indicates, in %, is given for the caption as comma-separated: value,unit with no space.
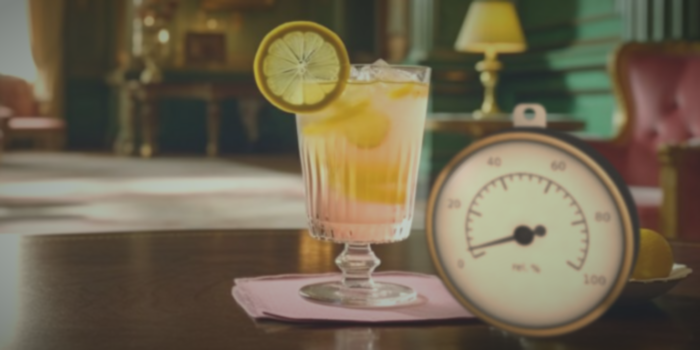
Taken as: 4,%
